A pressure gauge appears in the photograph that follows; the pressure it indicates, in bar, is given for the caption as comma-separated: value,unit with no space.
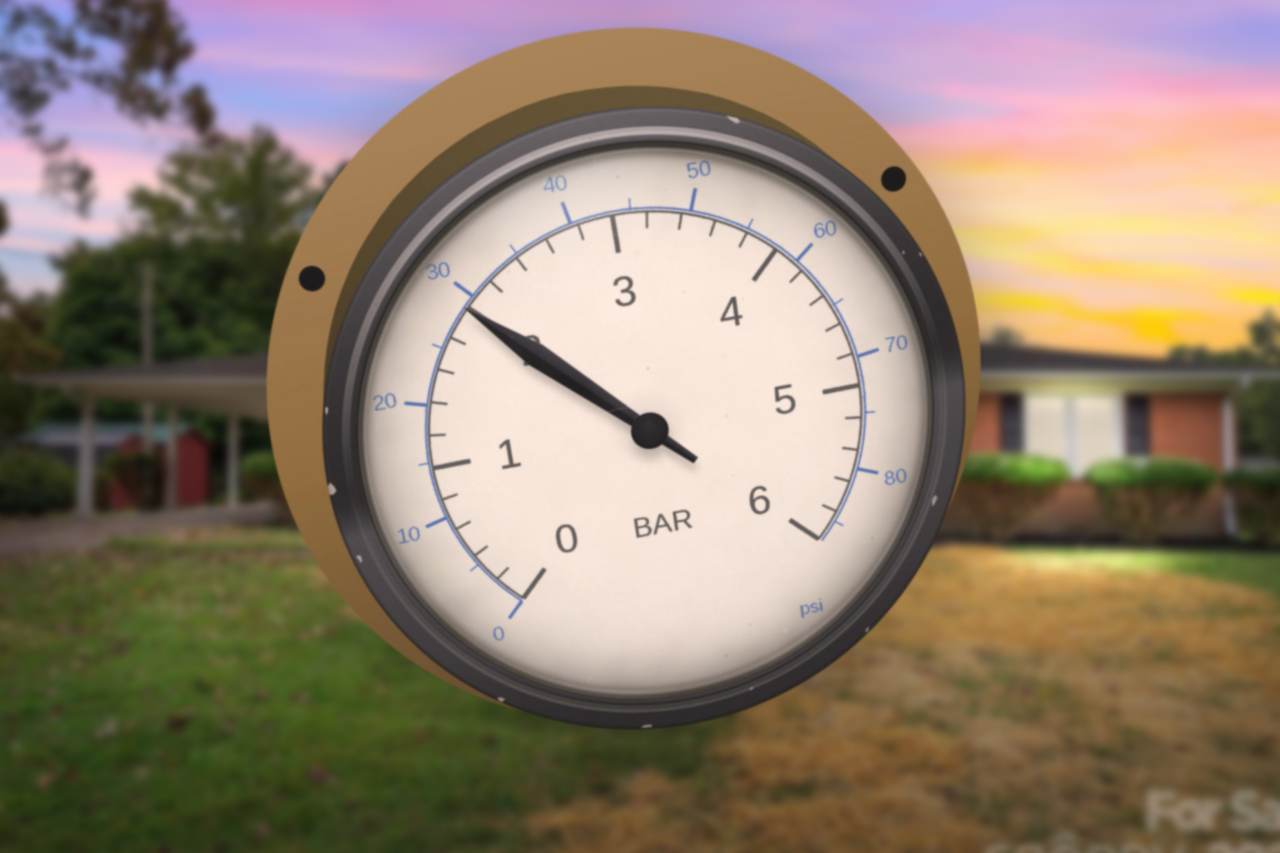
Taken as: 2,bar
